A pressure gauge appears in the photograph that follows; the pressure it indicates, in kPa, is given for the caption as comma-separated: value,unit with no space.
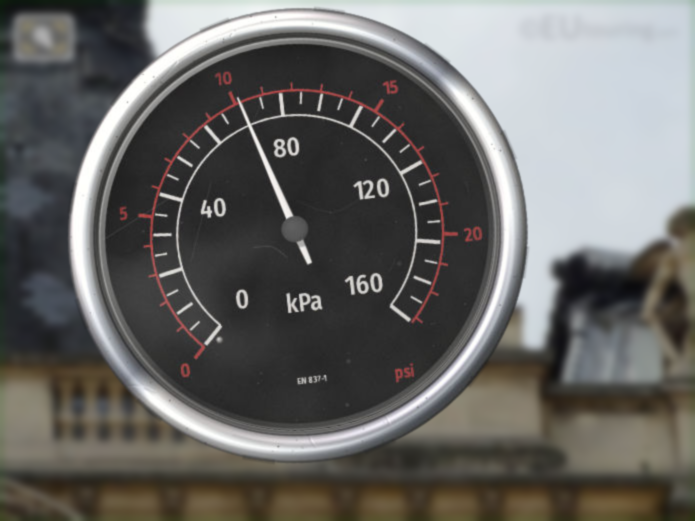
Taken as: 70,kPa
